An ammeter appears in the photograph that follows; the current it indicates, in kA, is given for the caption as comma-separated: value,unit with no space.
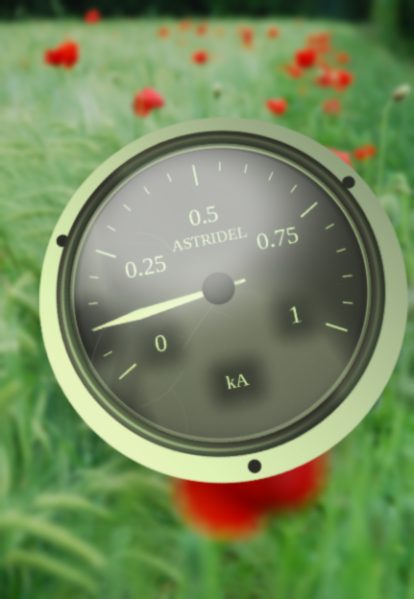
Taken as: 0.1,kA
